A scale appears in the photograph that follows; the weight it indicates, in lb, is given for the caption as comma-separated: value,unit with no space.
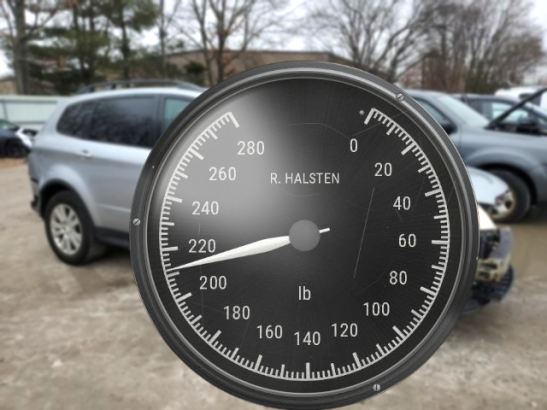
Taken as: 212,lb
